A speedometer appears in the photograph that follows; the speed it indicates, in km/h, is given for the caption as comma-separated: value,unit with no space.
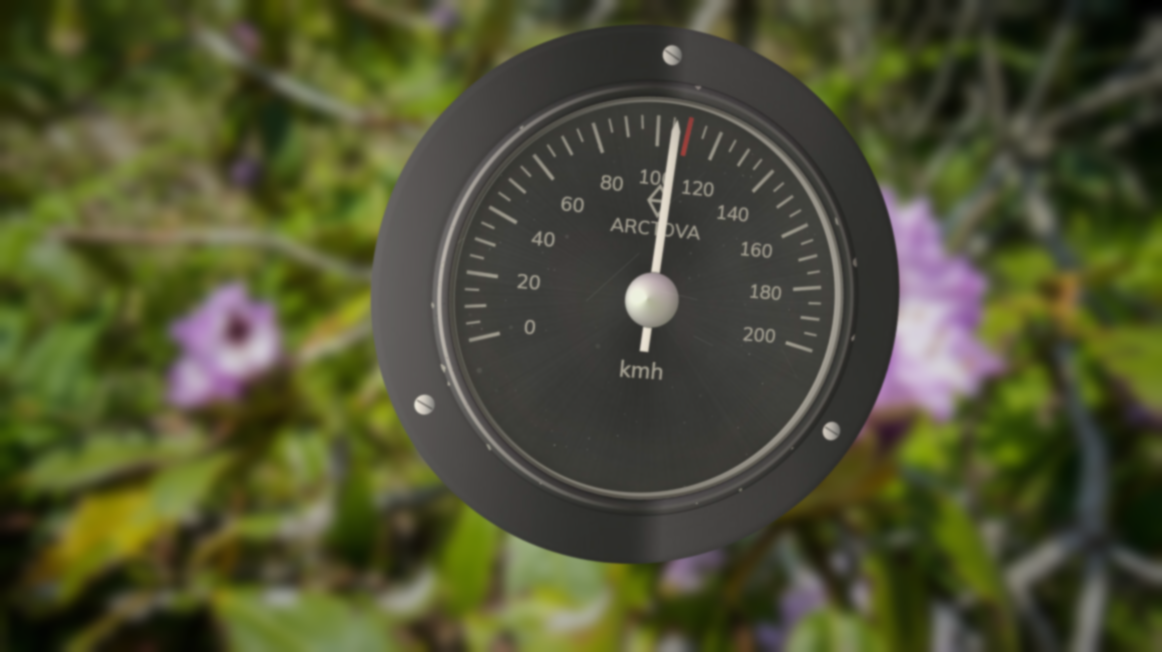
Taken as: 105,km/h
